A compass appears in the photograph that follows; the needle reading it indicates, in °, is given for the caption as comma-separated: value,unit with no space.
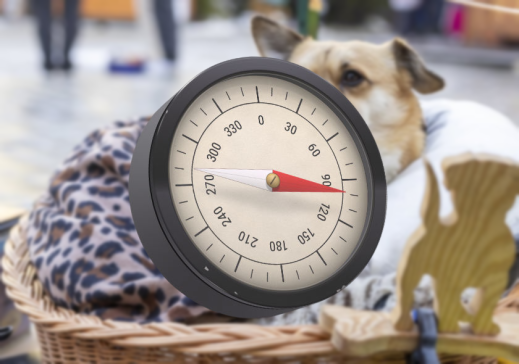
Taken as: 100,°
